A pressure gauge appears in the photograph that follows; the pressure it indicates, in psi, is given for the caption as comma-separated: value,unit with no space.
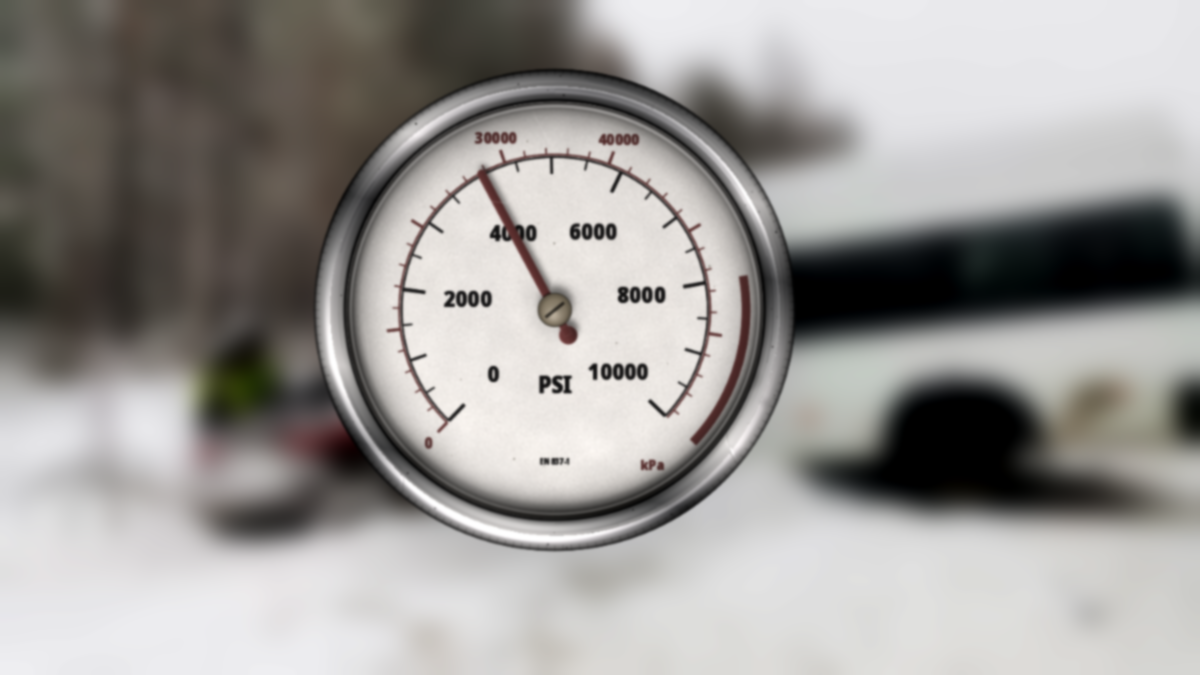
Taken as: 4000,psi
